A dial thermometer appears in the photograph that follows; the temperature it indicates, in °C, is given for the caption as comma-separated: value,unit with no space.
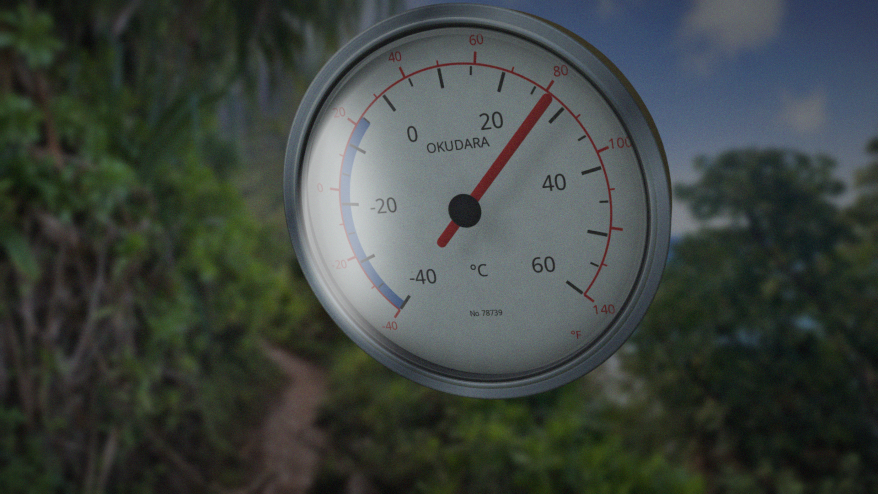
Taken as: 27.5,°C
